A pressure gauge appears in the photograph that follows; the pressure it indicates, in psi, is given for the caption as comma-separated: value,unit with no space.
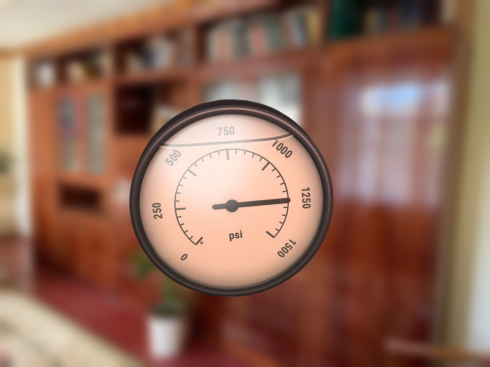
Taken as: 1250,psi
